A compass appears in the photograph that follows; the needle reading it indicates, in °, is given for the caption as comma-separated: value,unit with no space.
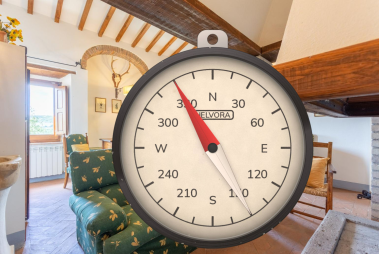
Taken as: 330,°
